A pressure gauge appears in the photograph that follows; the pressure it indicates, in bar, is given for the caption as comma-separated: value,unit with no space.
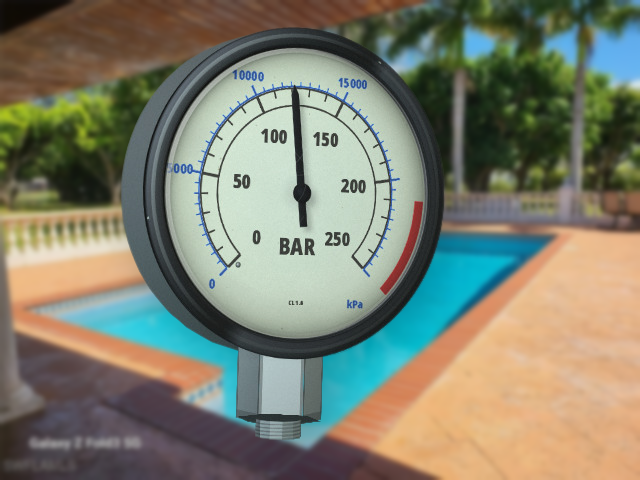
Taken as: 120,bar
